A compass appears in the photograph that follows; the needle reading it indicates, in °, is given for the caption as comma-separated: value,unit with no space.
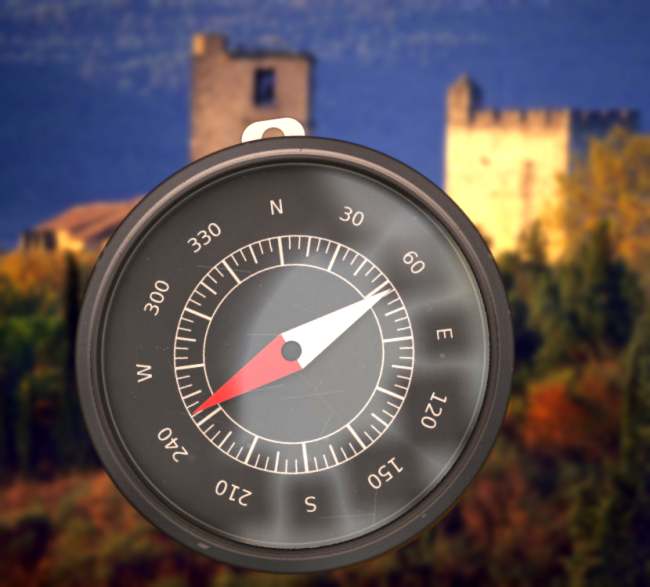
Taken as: 245,°
